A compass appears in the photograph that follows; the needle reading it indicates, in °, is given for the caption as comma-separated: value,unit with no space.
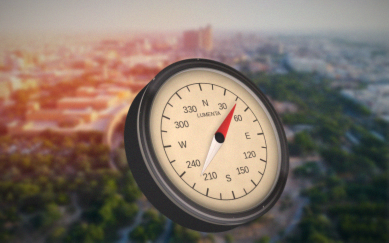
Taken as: 45,°
